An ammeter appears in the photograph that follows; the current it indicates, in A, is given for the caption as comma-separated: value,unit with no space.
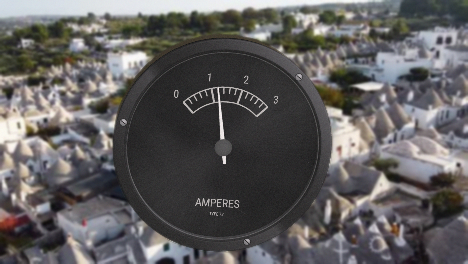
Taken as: 1.2,A
